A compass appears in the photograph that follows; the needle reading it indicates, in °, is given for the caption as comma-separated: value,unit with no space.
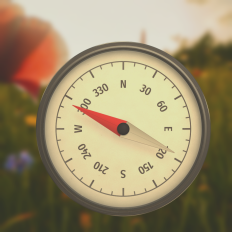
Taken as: 295,°
